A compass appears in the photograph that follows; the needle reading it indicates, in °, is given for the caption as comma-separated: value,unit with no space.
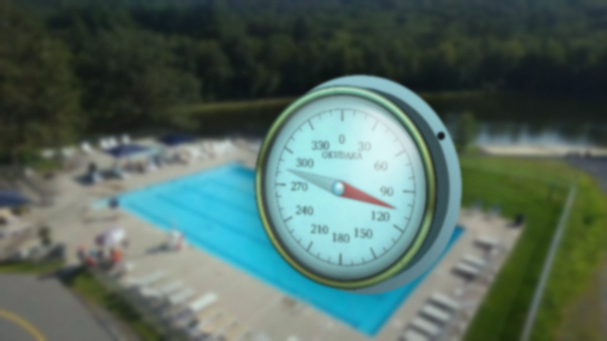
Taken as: 105,°
